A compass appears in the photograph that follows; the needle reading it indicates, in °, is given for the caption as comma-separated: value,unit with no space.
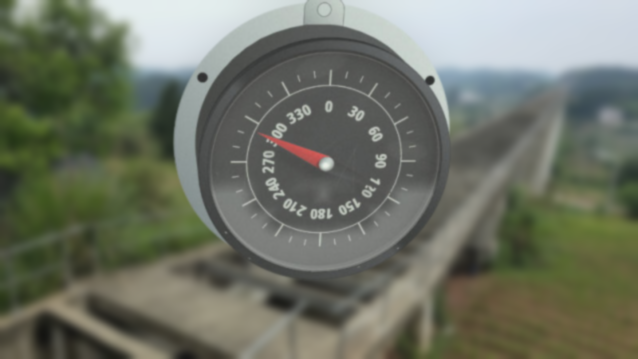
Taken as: 295,°
